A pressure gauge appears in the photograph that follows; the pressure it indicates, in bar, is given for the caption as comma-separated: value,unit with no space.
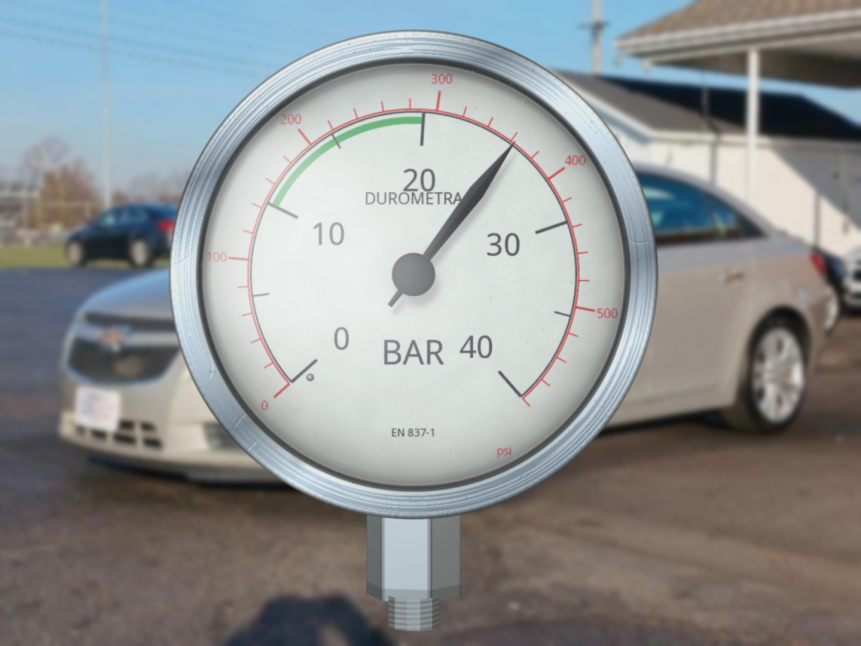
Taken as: 25,bar
